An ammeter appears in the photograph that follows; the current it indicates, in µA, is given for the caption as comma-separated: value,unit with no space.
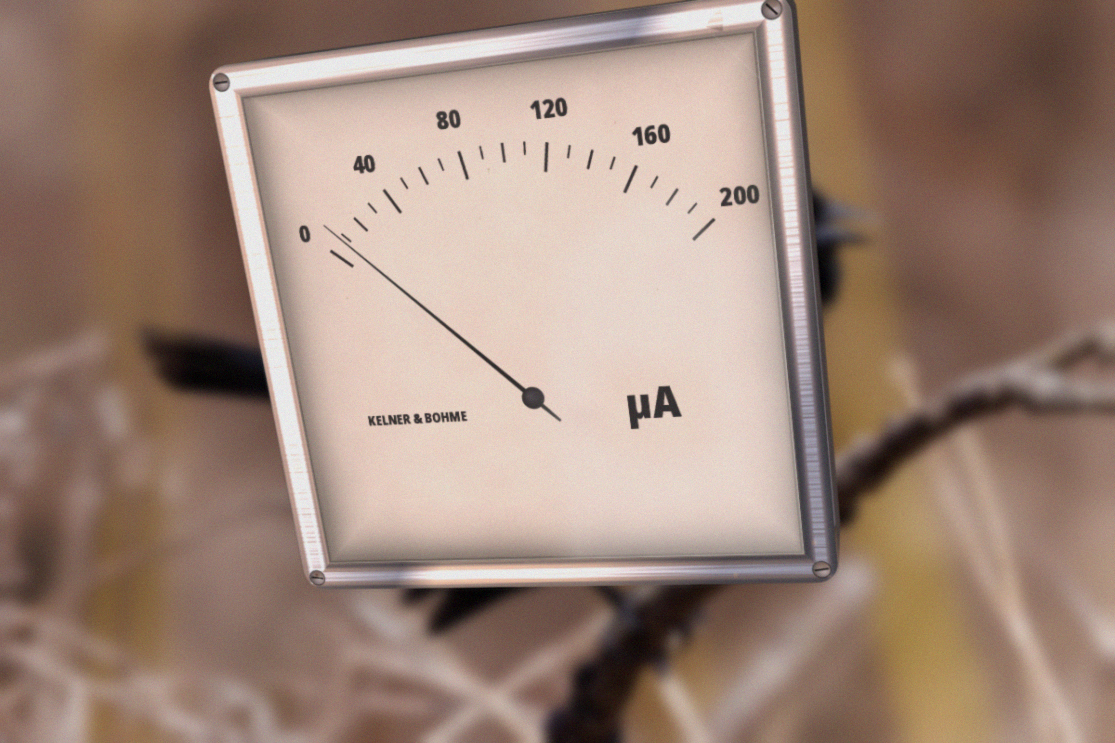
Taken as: 10,µA
